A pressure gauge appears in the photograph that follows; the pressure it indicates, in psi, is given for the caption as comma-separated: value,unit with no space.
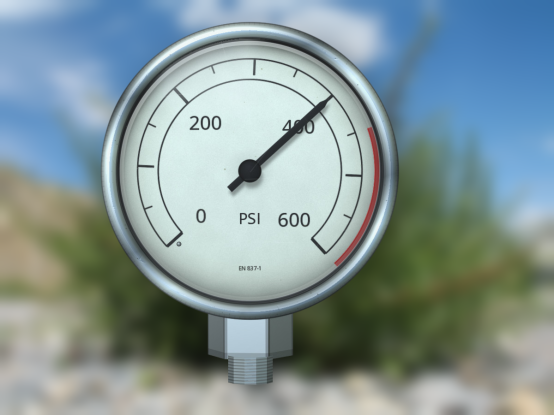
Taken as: 400,psi
